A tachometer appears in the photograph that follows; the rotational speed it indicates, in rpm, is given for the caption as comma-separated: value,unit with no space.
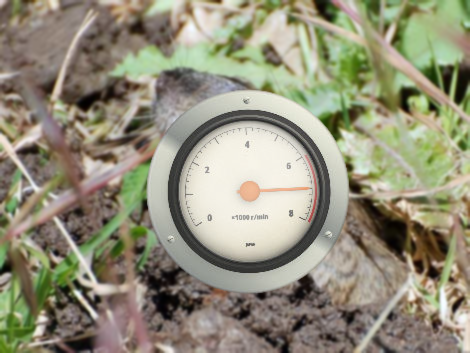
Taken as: 7000,rpm
